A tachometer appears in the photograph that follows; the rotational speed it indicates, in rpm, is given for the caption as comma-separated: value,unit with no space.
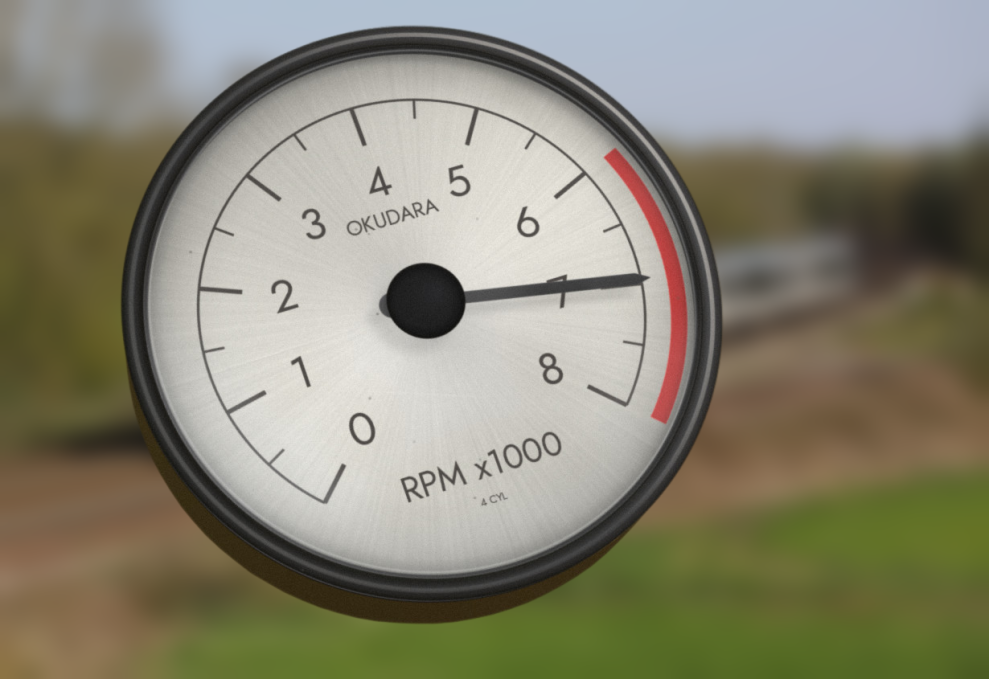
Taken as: 7000,rpm
